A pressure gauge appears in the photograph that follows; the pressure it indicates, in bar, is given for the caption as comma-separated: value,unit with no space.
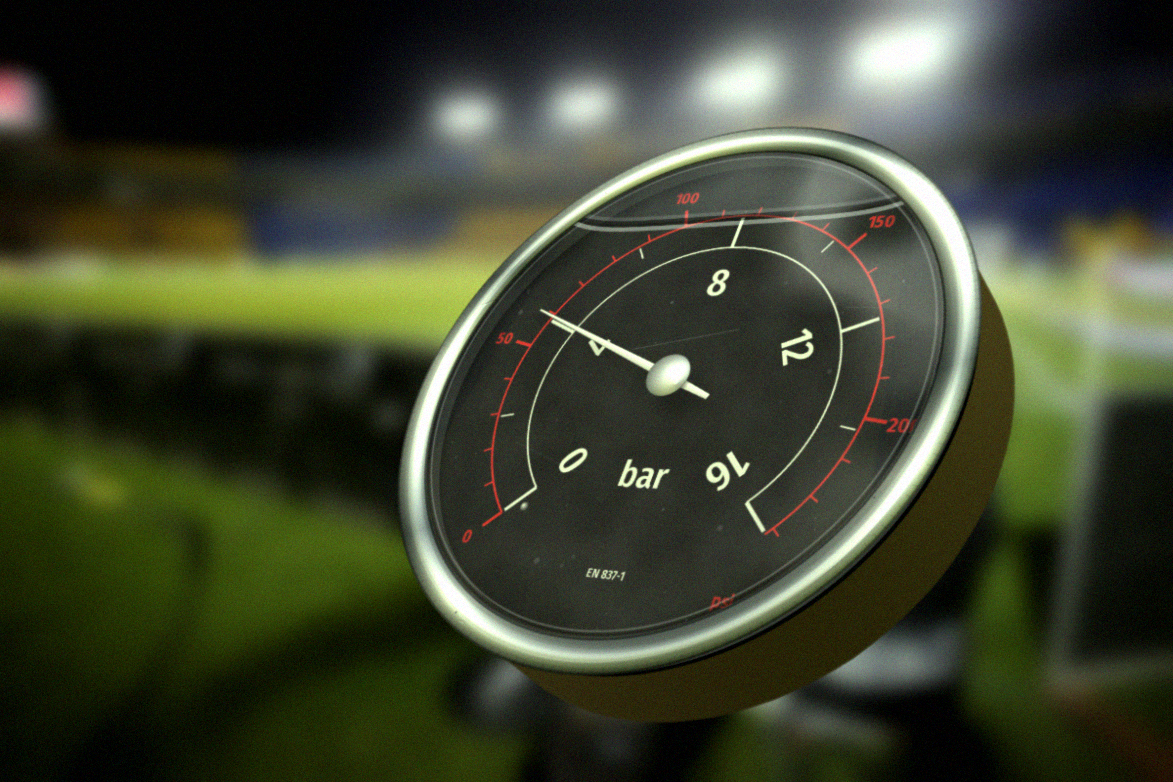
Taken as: 4,bar
